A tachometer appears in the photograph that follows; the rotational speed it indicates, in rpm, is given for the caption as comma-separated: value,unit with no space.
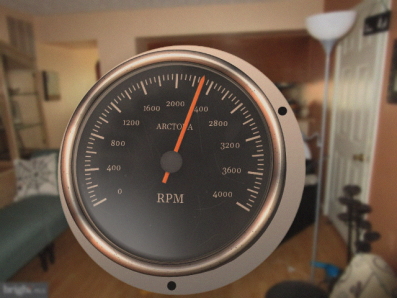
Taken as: 2300,rpm
